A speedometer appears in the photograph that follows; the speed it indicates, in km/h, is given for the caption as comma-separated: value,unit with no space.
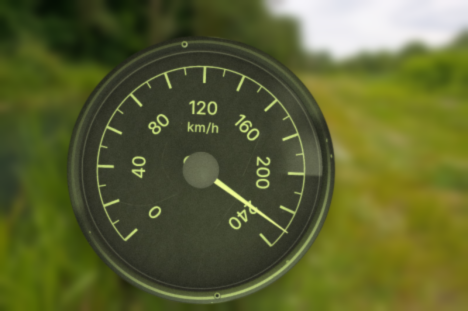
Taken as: 230,km/h
